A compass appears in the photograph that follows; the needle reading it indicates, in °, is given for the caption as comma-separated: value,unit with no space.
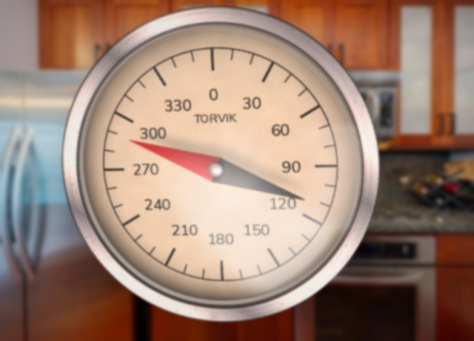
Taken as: 290,°
